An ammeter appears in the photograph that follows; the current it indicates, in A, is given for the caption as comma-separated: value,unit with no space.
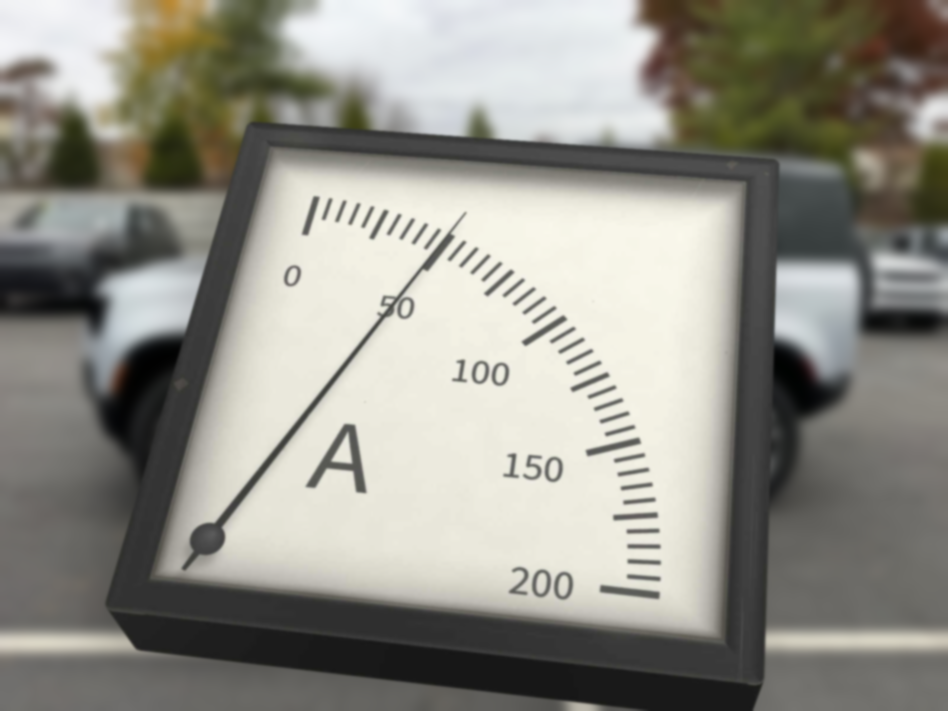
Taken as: 50,A
